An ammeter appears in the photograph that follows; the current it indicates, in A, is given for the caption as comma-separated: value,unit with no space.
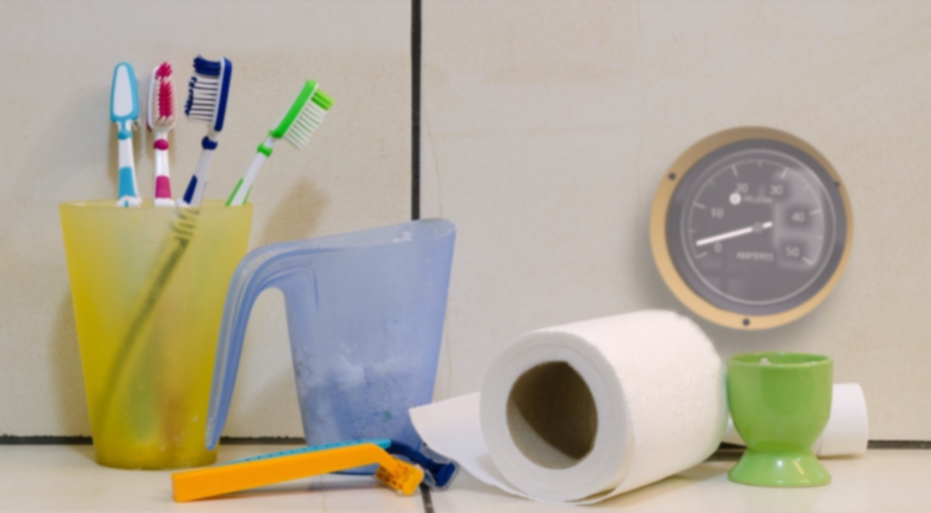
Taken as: 2.5,A
